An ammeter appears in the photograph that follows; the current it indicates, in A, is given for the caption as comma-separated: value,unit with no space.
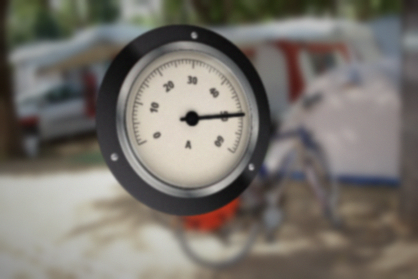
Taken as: 50,A
